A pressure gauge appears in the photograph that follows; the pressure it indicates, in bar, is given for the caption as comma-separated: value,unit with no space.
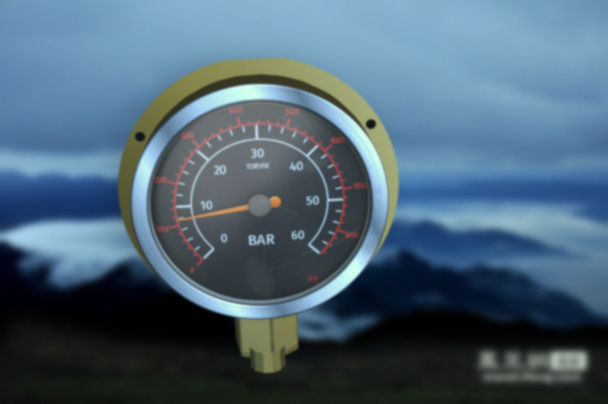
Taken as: 8,bar
